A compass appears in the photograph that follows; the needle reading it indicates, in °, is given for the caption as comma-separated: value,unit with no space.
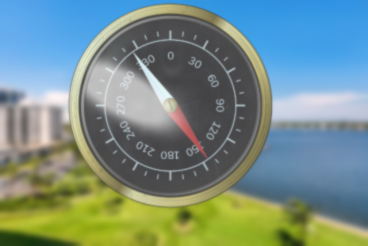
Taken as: 145,°
